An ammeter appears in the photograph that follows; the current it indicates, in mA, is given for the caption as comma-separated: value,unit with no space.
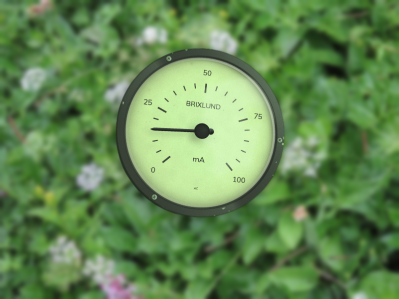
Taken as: 15,mA
